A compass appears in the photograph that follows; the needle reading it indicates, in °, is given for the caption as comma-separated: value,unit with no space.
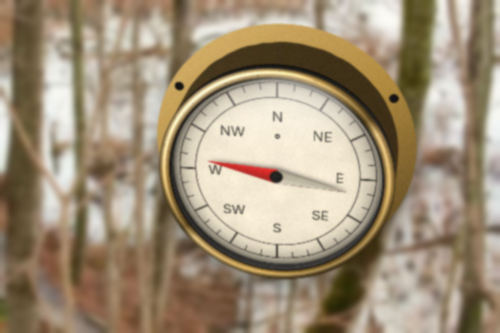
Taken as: 280,°
